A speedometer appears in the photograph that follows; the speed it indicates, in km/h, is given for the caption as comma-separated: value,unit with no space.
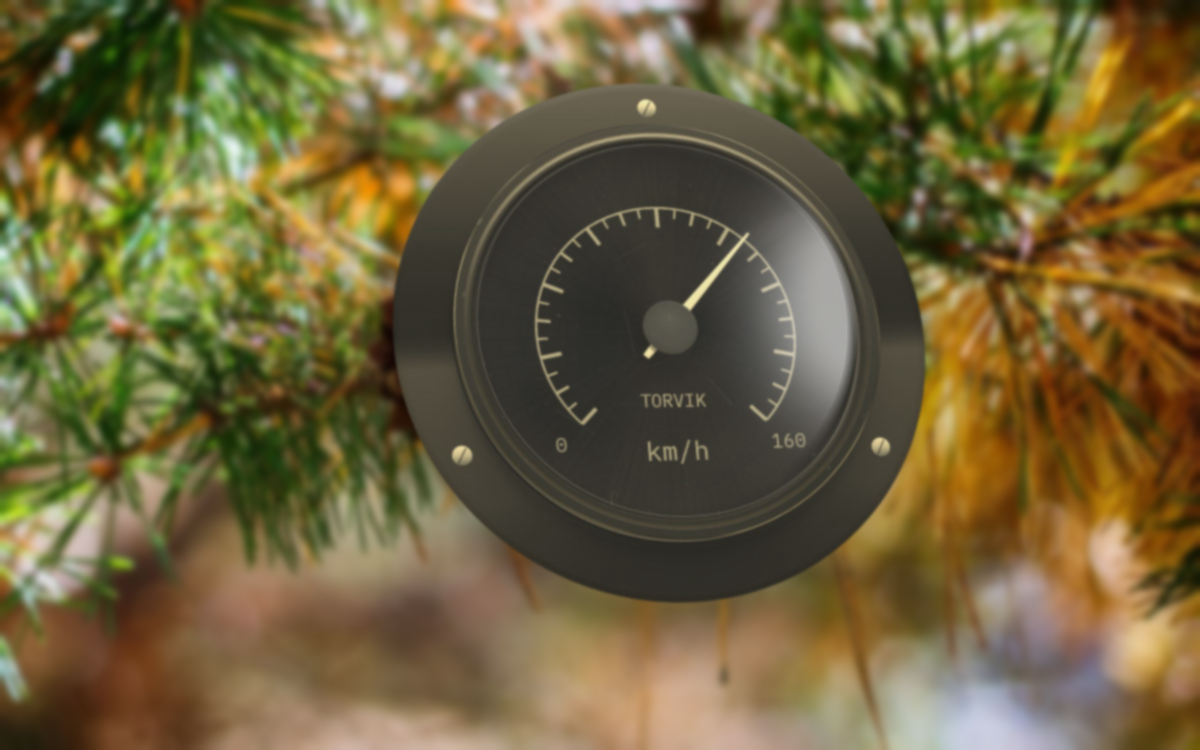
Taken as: 105,km/h
